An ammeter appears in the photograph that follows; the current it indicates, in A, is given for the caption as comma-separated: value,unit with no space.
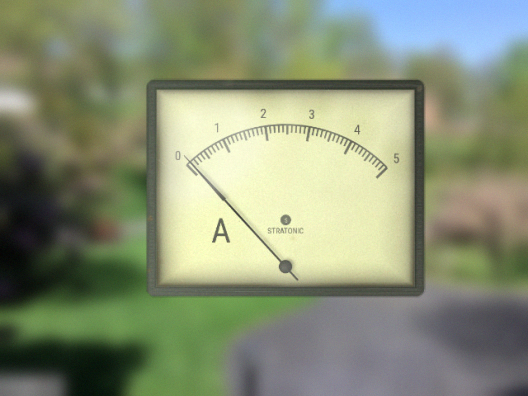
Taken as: 0.1,A
